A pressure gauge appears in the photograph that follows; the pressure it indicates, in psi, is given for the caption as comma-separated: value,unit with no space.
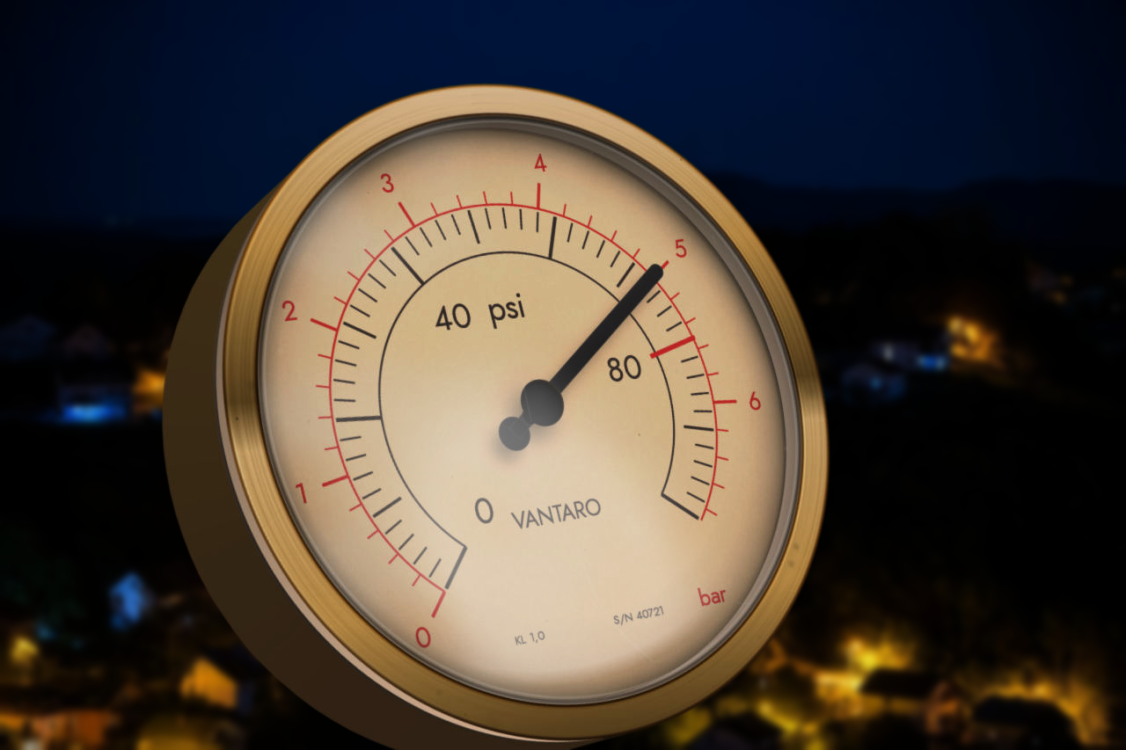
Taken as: 72,psi
